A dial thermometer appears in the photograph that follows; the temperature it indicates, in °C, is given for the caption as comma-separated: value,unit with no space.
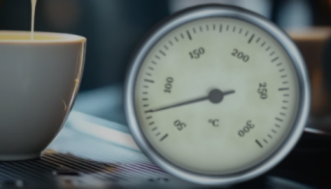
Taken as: 75,°C
